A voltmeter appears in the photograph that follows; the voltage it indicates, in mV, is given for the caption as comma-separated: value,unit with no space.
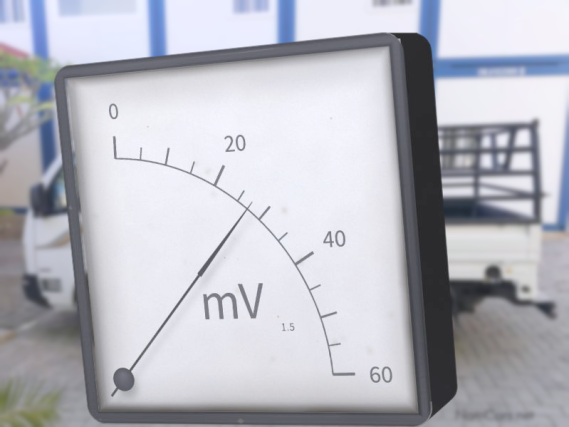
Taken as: 27.5,mV
